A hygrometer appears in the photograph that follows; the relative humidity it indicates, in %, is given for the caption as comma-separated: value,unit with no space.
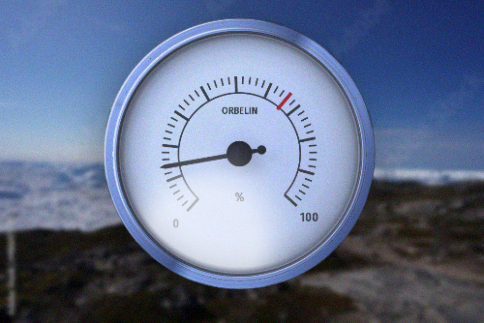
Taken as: 14,%
